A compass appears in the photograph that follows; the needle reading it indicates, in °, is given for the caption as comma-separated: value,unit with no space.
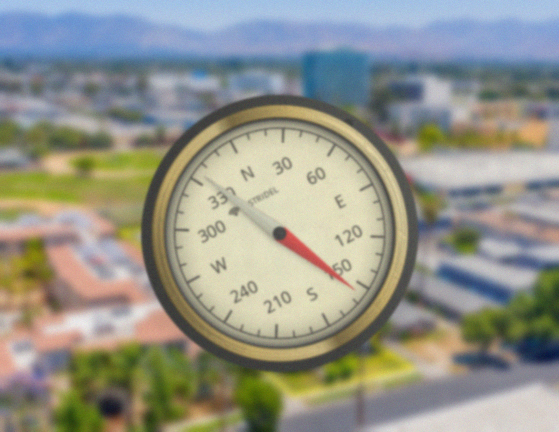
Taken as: 155,°
